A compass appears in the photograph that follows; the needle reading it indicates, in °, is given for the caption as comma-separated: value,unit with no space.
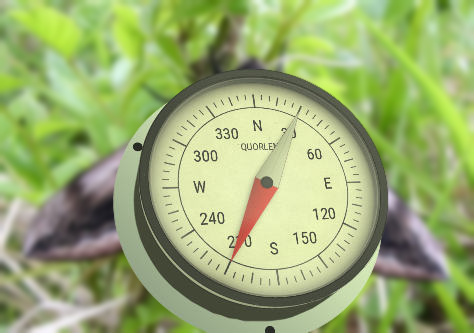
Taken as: 210,°
